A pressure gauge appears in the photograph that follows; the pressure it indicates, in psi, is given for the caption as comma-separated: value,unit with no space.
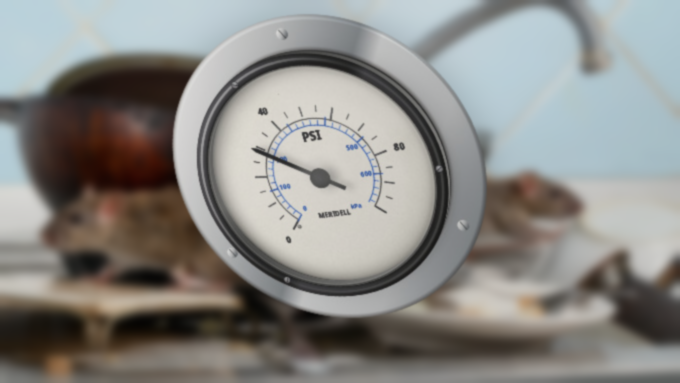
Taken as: 30,psi
